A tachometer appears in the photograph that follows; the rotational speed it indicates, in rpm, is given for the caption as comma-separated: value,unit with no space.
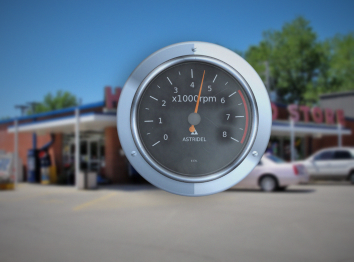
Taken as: 4500,rpm
